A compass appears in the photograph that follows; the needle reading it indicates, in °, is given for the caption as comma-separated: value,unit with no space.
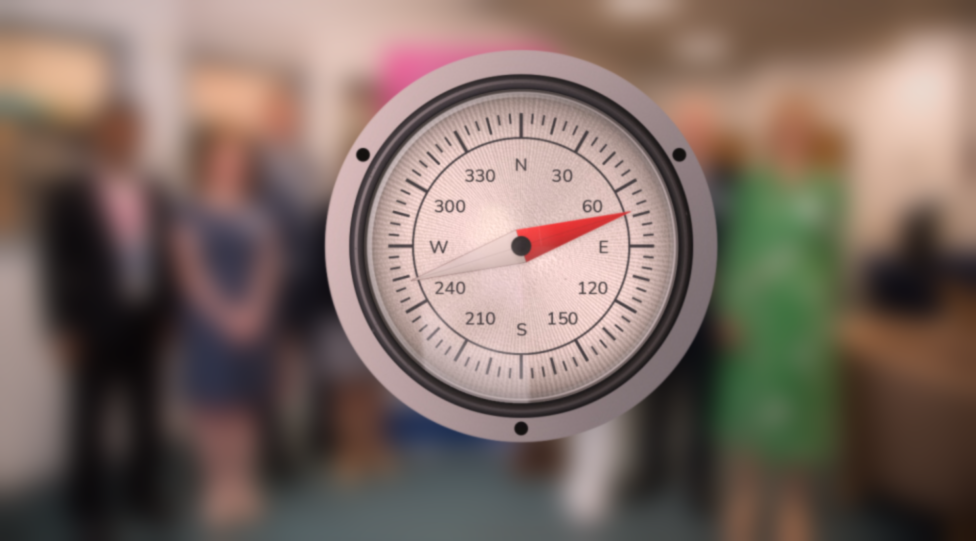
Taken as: 72.5,°
